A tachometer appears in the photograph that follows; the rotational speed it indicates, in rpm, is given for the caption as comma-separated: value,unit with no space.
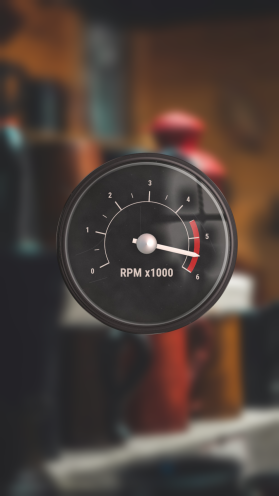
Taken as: 5500,rpm
